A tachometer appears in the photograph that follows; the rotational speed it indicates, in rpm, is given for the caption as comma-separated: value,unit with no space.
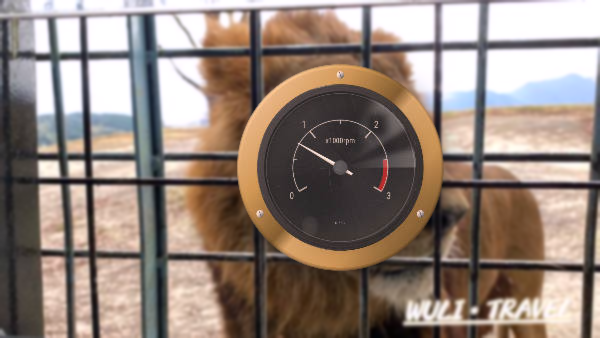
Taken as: 750,rpm
